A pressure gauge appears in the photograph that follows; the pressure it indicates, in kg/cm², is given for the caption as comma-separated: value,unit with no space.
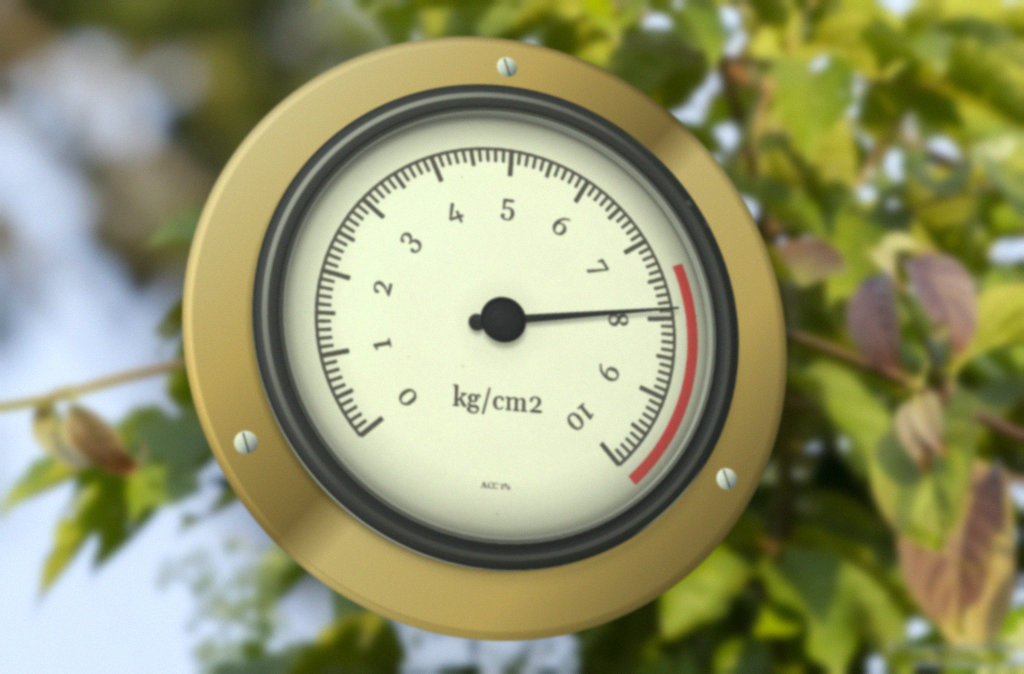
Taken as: 7.9,kg/cm²
